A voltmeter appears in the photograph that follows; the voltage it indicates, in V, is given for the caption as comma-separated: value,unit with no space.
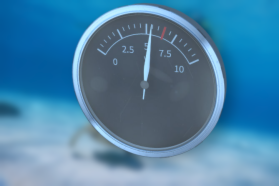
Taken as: 5.5,V
